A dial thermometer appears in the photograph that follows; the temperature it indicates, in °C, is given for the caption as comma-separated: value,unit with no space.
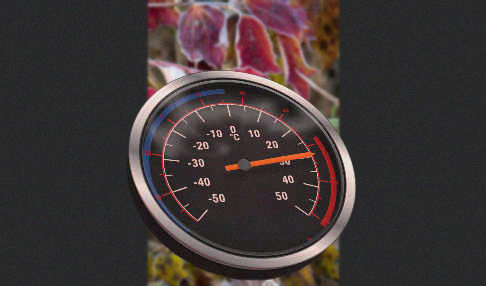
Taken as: 30,°C
